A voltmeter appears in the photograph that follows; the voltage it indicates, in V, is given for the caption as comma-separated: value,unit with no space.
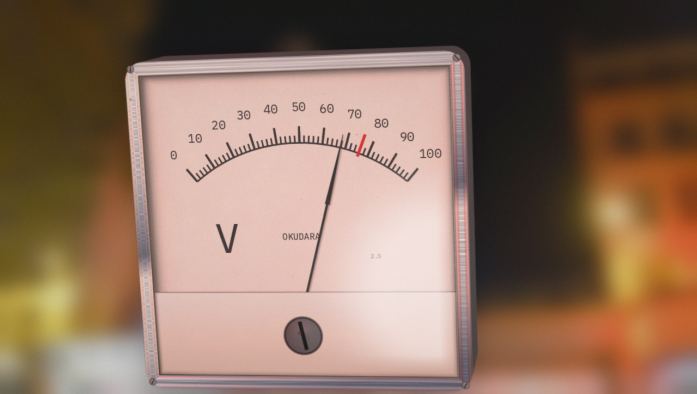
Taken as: 68,V
